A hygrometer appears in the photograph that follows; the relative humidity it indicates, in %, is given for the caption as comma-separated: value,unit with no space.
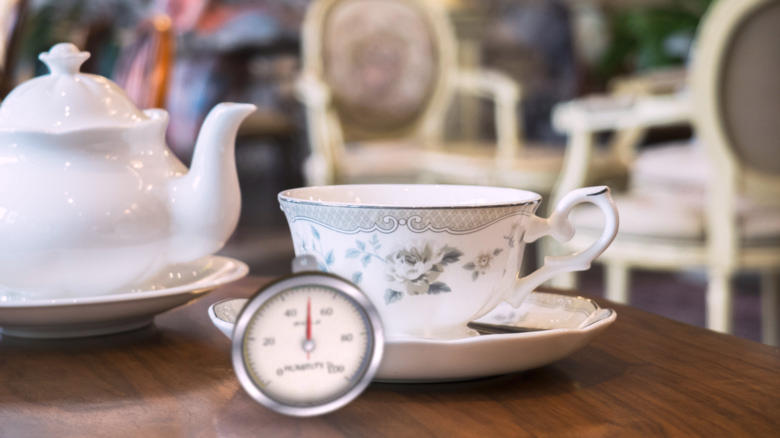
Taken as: 50,%
